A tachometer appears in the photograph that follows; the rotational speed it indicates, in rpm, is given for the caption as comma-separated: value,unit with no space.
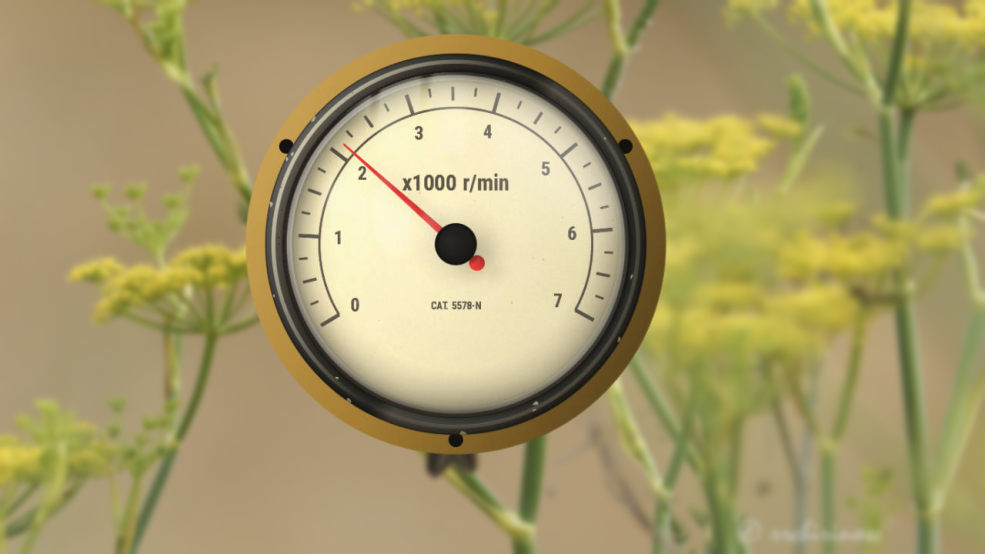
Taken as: 2125,rpm
